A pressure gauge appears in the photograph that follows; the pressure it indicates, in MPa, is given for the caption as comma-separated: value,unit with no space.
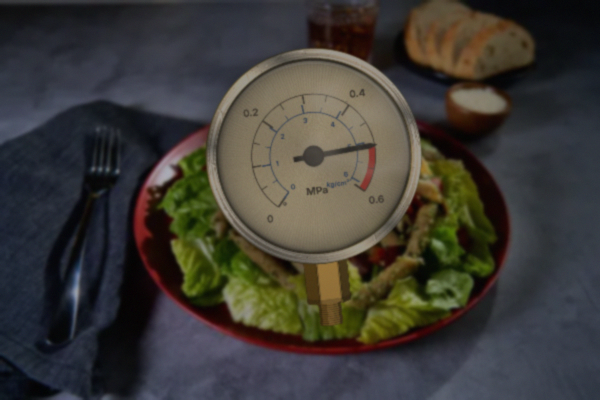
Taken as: 0.5,MPa
